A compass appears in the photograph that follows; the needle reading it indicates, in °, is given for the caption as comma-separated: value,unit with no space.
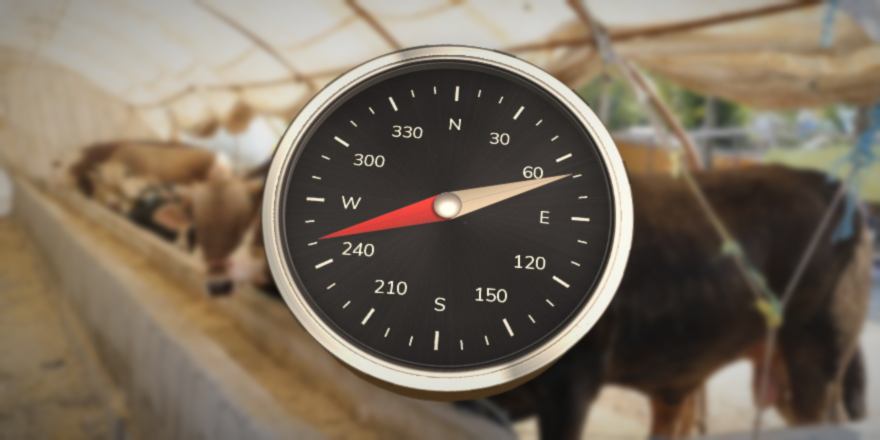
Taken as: 250,°
